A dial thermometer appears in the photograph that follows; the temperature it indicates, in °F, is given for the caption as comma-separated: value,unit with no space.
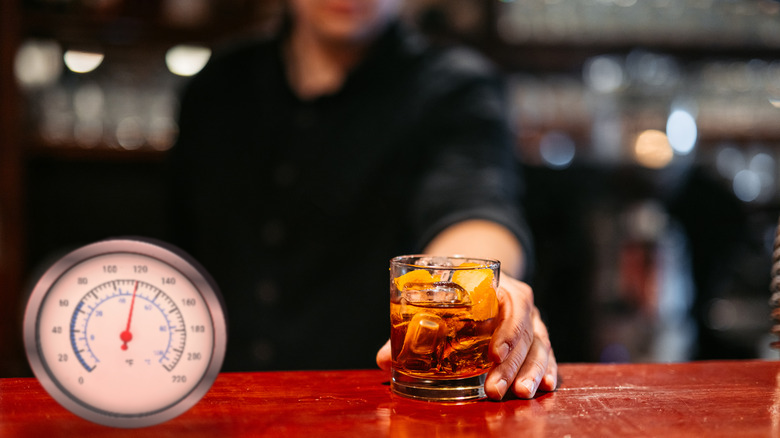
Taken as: 120,°F
